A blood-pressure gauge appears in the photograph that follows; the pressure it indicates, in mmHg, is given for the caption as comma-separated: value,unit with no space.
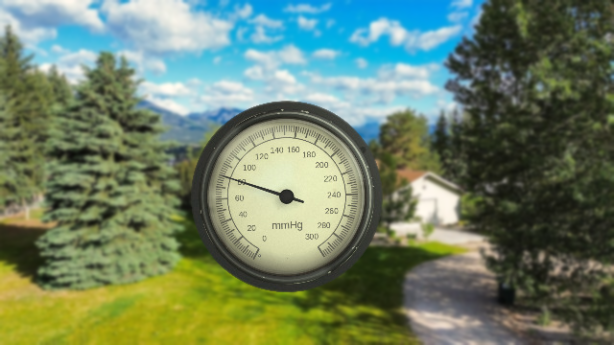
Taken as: 80,mmHg
